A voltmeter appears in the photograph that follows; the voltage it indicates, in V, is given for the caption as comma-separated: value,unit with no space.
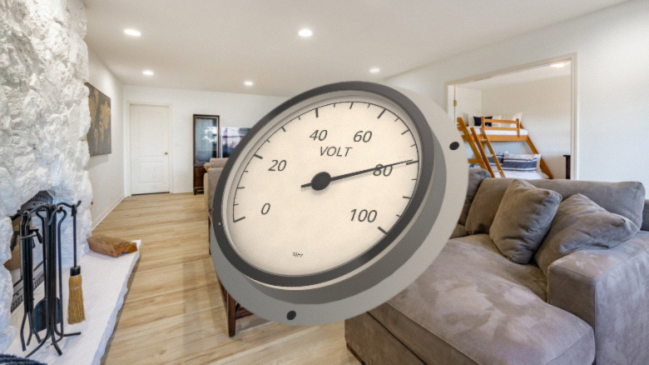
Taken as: 80,V
